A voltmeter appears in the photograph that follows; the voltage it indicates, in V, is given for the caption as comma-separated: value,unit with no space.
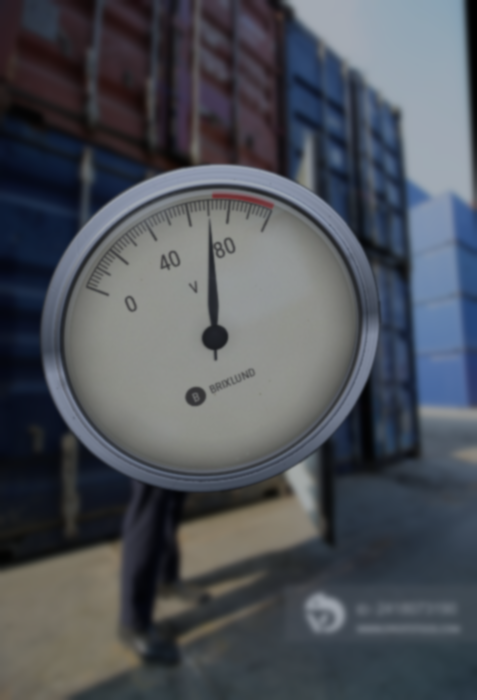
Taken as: 70,V
